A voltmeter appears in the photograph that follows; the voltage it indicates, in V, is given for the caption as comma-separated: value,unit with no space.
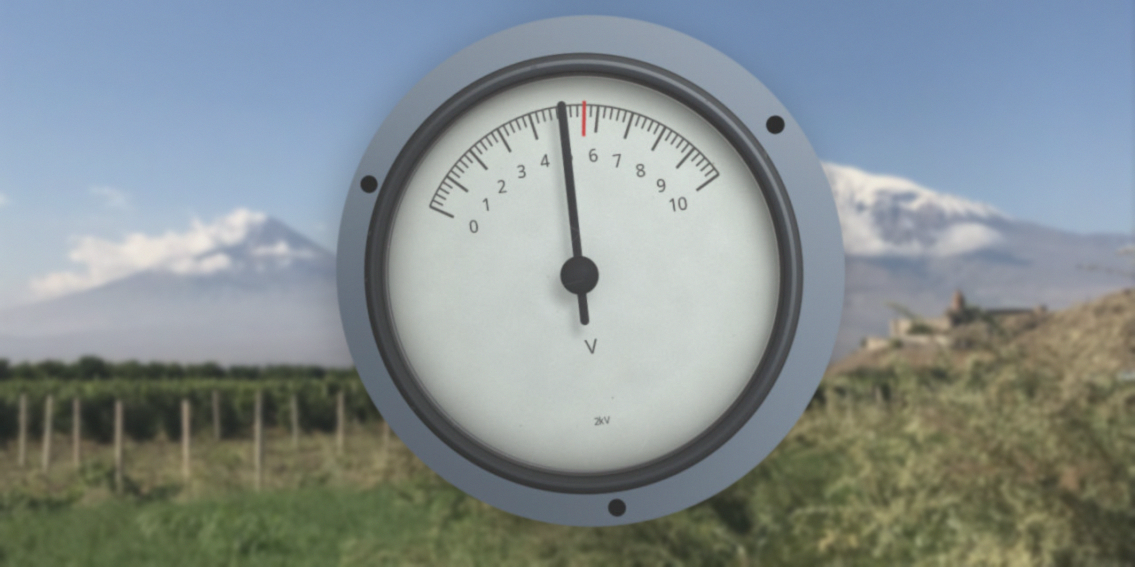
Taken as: 5,V
